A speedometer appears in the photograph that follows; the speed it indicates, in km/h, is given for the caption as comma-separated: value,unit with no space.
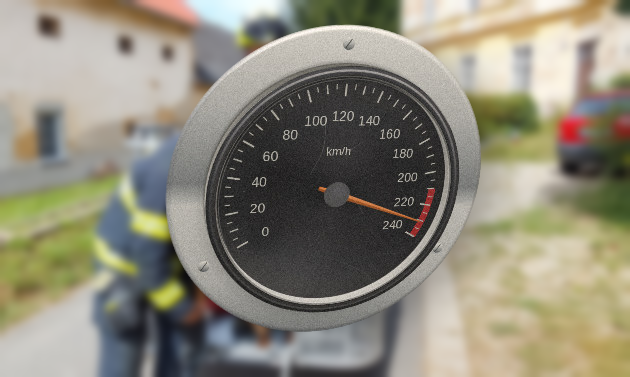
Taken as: 230,km/h
